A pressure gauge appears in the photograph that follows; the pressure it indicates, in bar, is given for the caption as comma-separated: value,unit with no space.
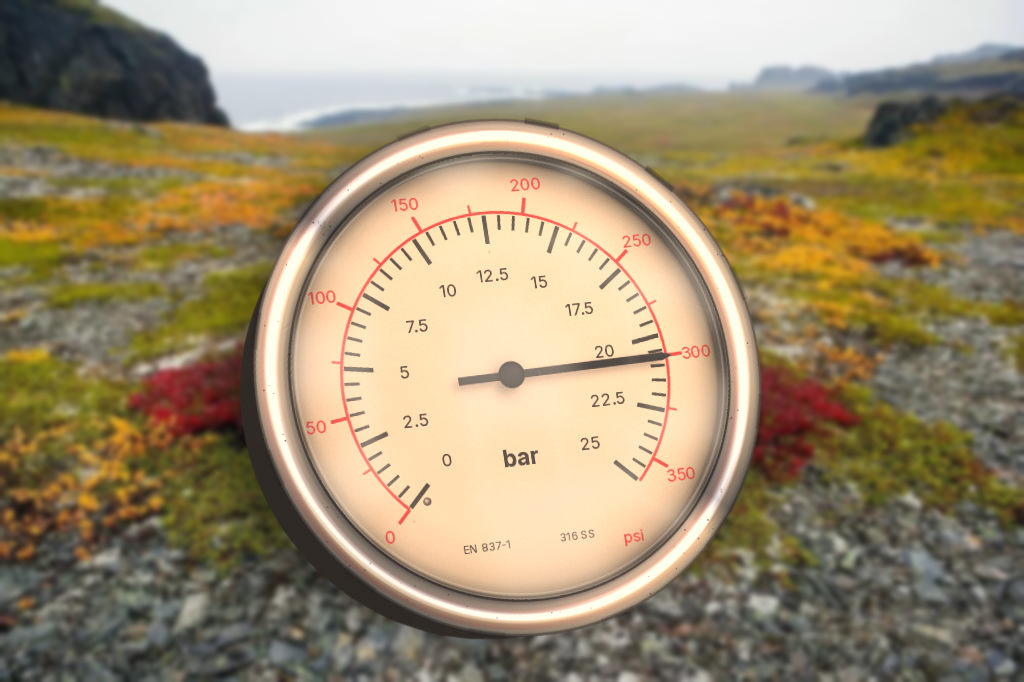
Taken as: 20.75,bar
